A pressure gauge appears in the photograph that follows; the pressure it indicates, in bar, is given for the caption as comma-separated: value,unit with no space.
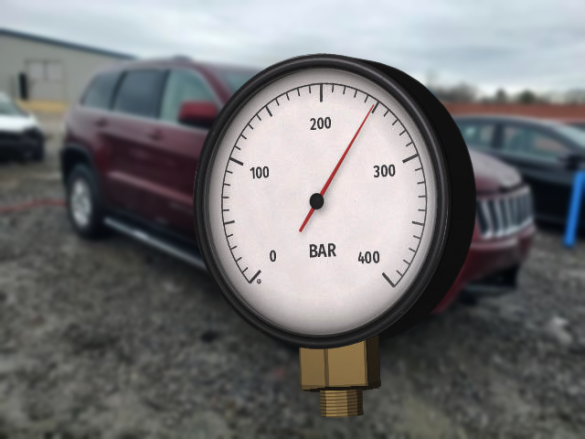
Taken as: 250,bar
